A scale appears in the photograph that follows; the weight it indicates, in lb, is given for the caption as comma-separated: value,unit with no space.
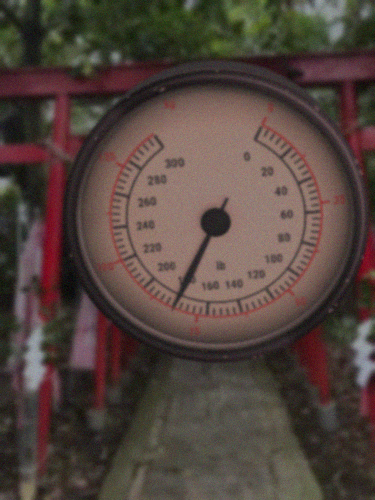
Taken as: 180,lb
